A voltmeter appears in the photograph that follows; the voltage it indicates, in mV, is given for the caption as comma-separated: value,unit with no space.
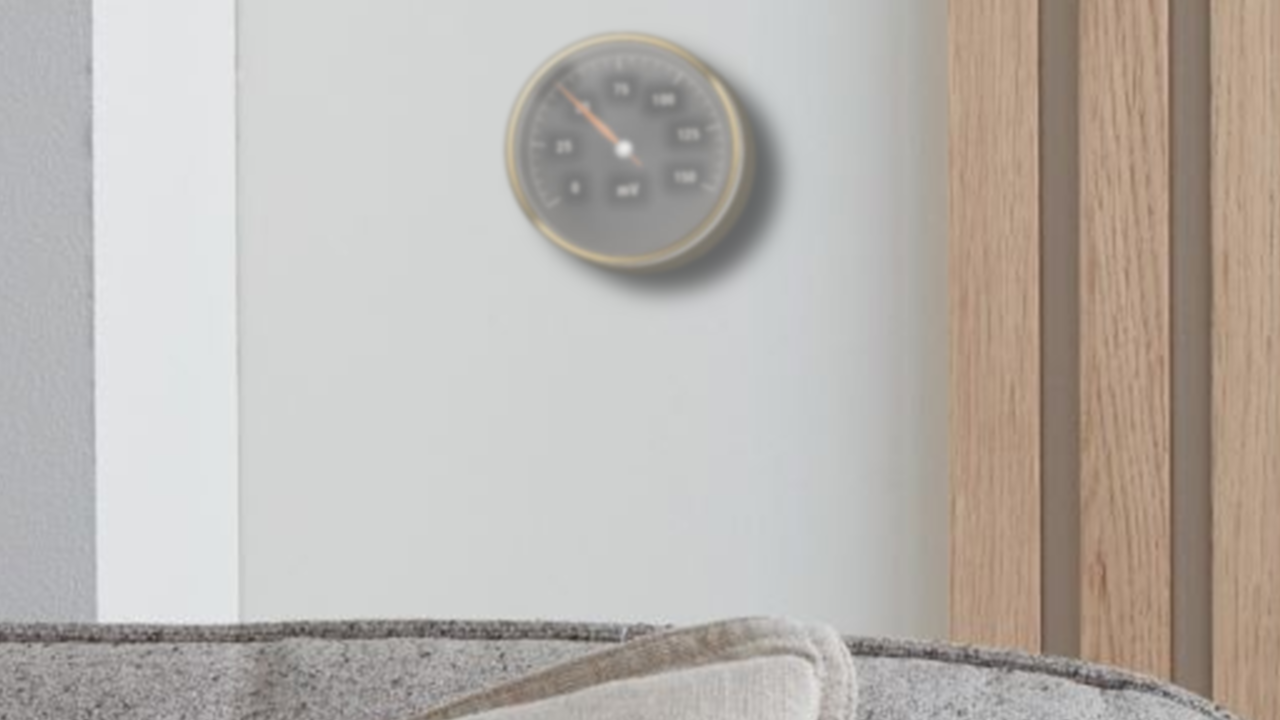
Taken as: 50,mV
